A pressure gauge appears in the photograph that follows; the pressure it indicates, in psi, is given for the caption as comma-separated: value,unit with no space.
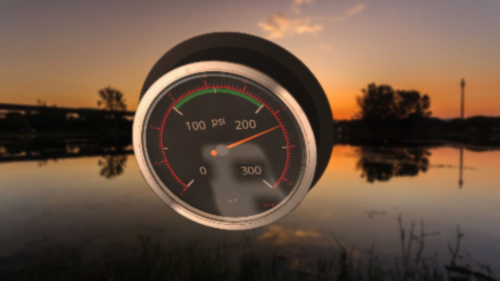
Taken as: 225,psi
